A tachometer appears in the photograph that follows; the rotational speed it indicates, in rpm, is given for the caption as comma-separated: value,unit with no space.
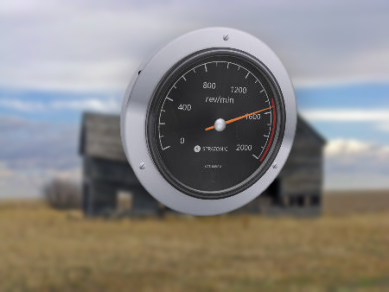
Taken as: 1550,rpm
